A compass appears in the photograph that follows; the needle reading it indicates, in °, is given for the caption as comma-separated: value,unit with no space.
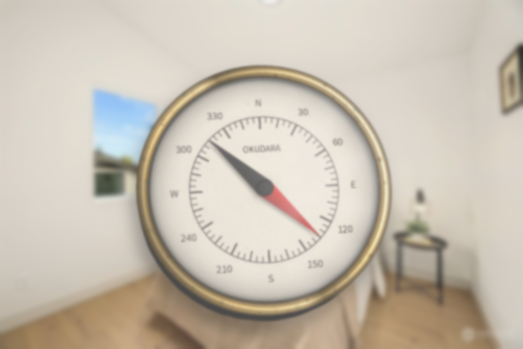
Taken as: 135,°
